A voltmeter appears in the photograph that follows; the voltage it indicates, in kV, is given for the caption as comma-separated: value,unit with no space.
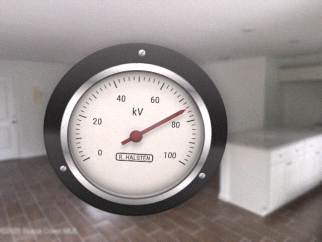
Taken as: 74,kV
